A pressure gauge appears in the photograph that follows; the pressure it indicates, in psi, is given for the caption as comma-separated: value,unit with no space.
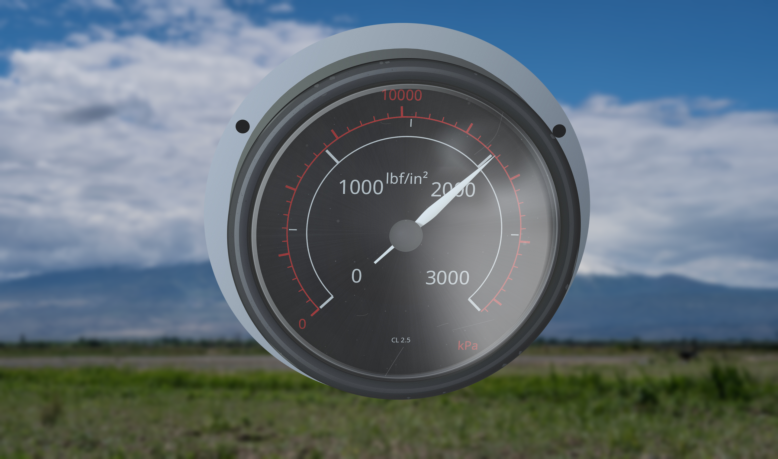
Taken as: 2000,psi
